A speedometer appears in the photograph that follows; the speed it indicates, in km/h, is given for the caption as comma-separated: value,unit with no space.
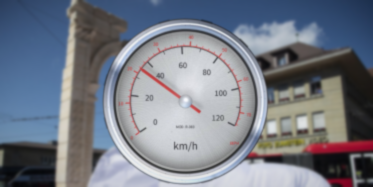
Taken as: 35,km/h
